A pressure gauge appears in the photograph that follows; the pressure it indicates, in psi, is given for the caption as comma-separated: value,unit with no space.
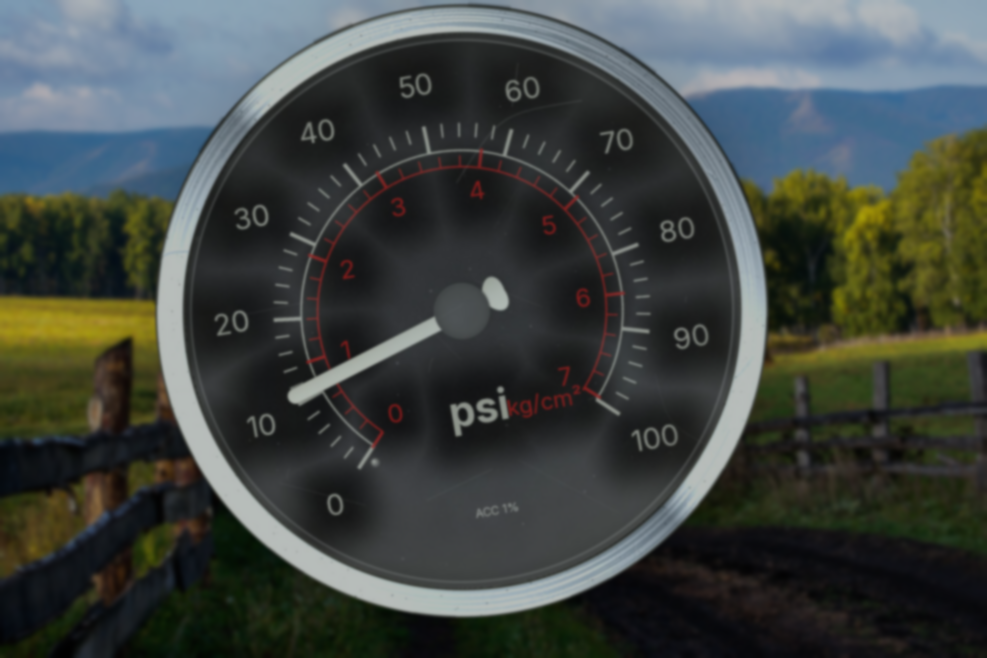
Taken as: 11,psi
